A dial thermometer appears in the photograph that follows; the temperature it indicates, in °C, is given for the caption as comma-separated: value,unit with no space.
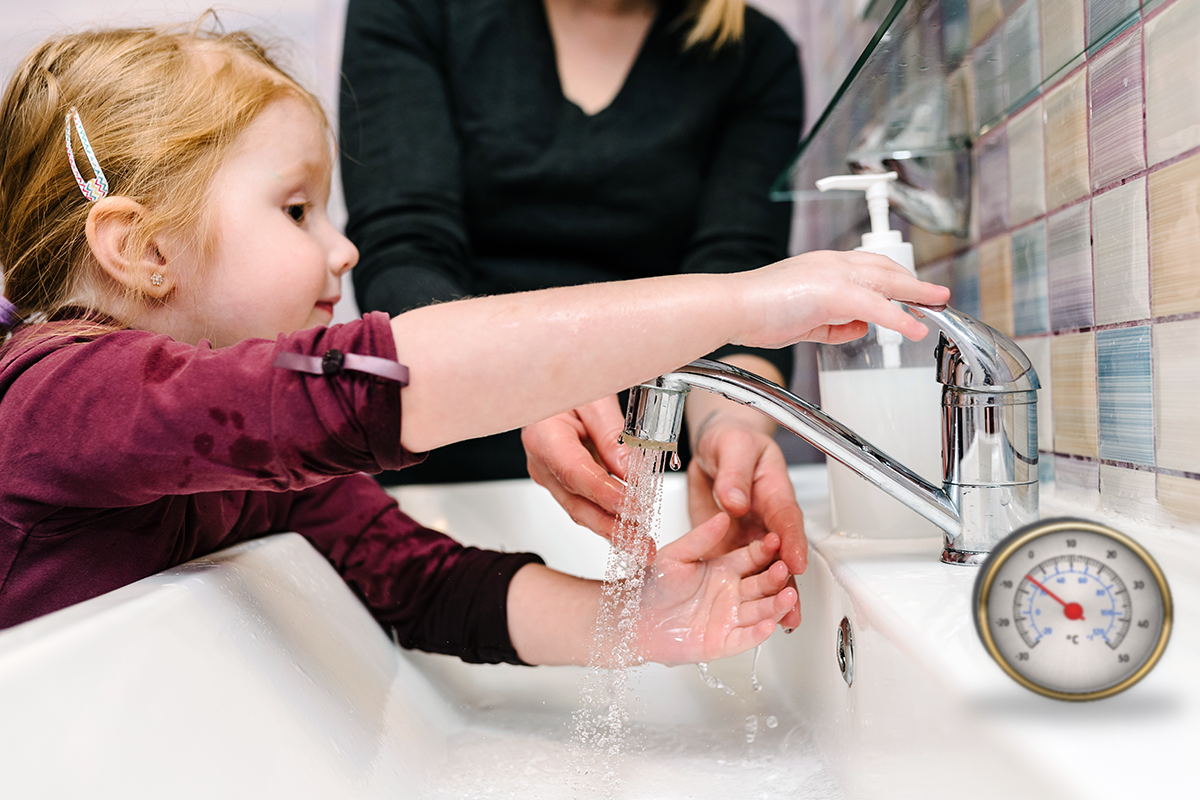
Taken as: -5,°C
